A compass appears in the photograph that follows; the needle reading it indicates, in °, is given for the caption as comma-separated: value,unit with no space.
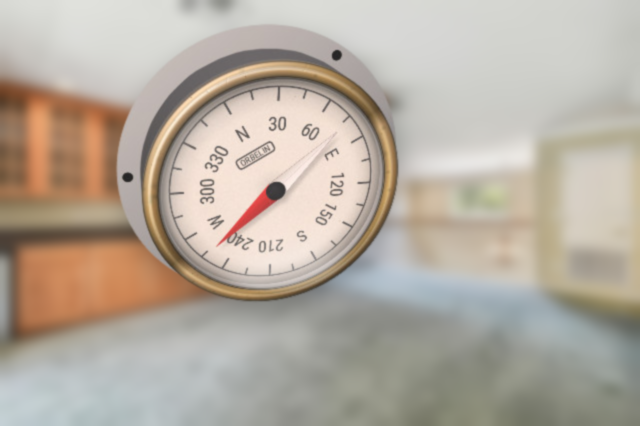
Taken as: 255,°
